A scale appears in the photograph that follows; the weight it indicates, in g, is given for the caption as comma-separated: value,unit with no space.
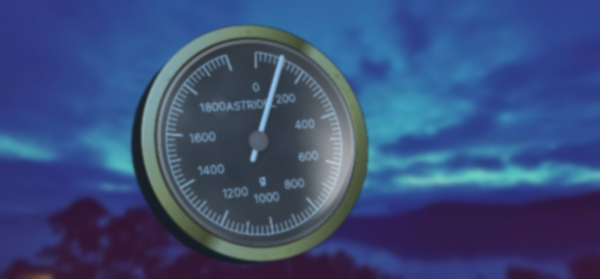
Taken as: 100,g
